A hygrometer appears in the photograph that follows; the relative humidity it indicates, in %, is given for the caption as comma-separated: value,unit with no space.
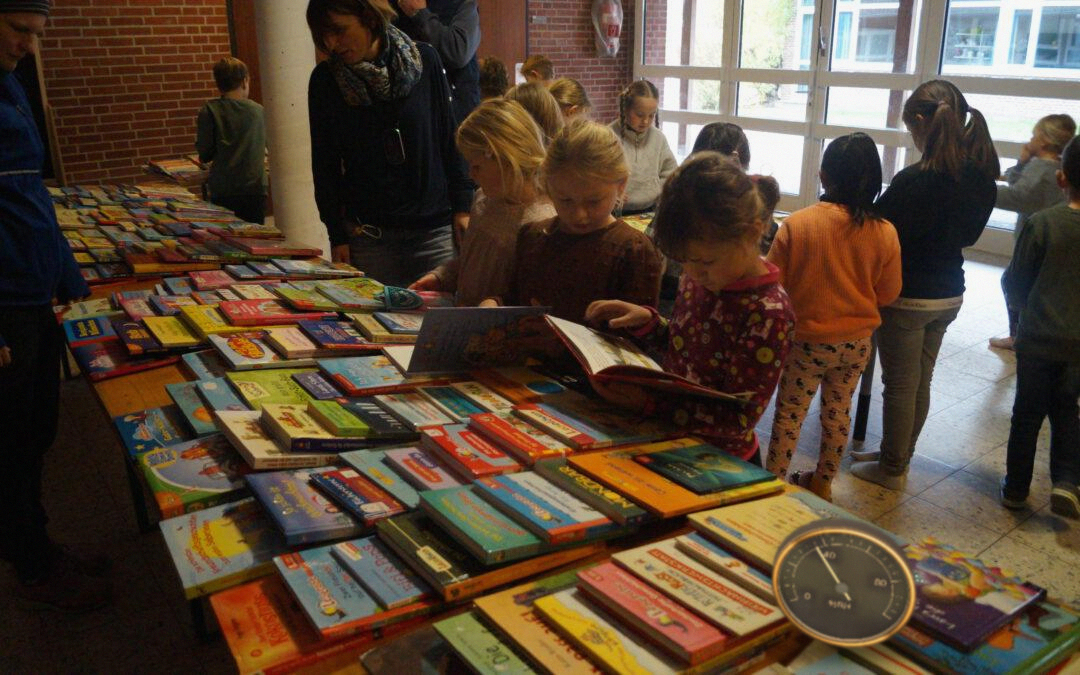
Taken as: 36,%
